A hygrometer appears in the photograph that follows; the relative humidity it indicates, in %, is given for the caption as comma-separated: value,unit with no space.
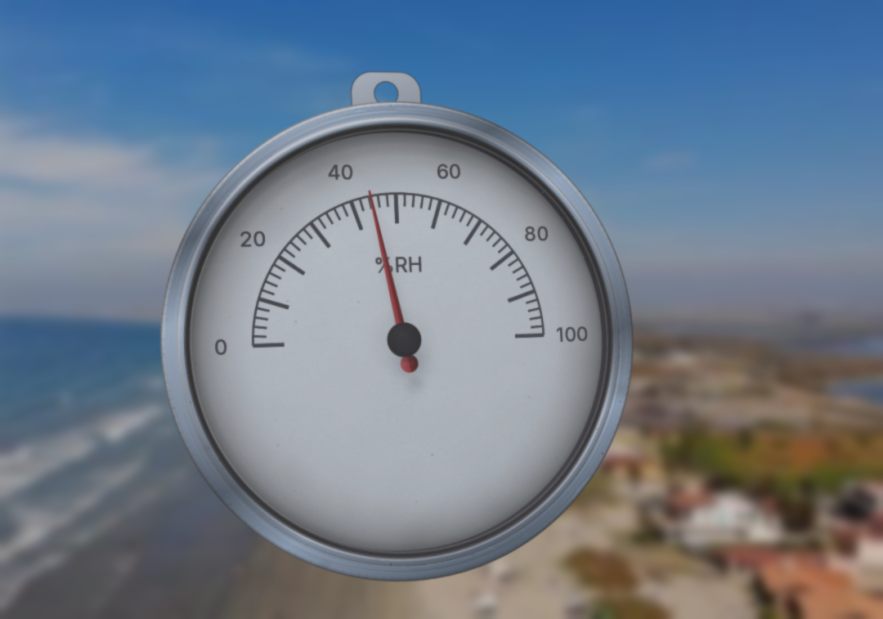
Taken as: 44,%
